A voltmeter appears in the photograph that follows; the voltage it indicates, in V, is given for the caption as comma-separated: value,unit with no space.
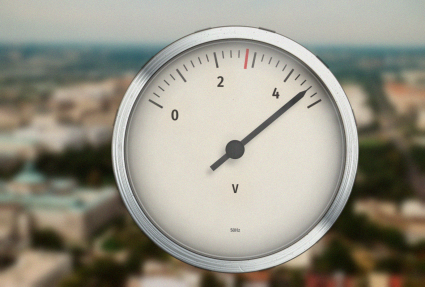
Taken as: 4.6,V
